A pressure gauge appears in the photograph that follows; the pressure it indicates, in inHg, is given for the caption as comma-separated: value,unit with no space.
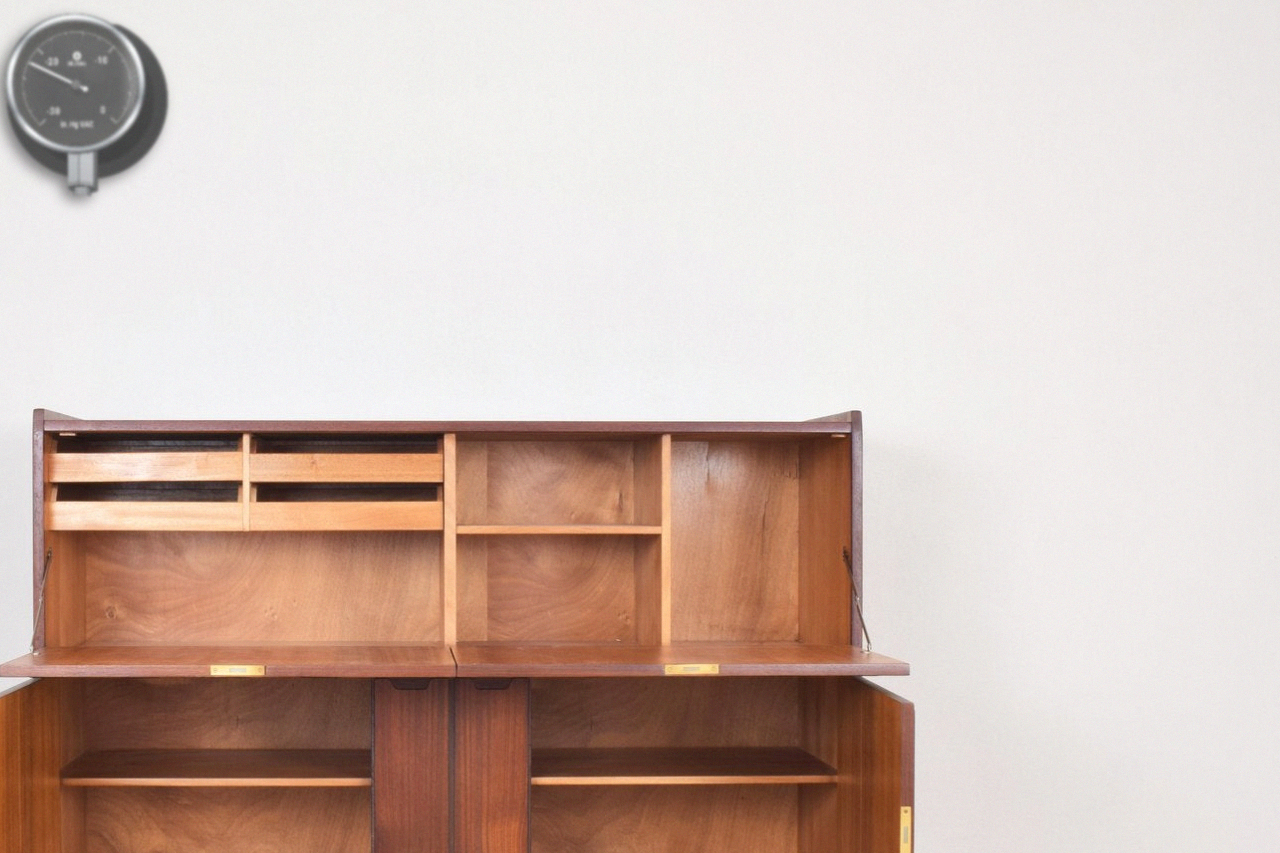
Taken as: -22,inHg
